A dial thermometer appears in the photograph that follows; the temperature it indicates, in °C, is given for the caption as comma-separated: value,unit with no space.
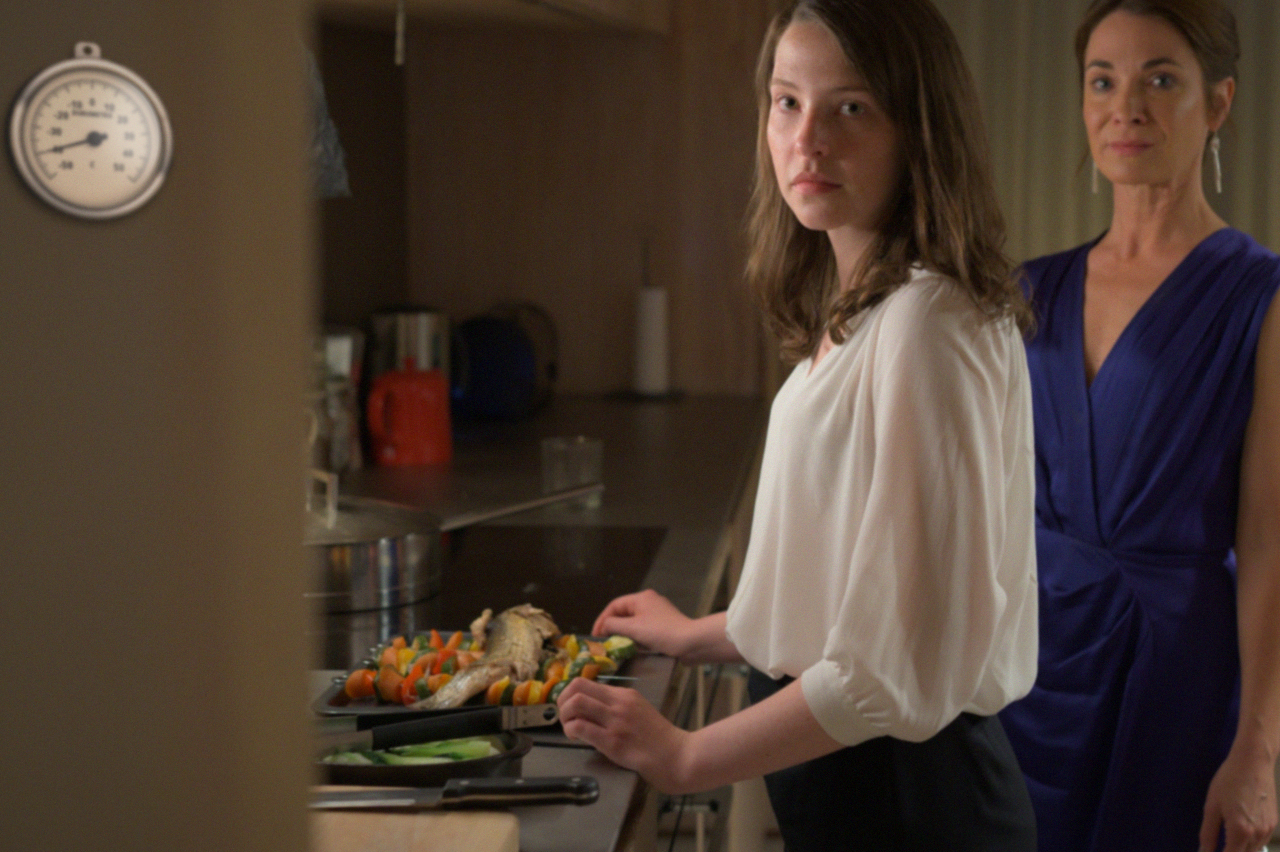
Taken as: -40,°C
